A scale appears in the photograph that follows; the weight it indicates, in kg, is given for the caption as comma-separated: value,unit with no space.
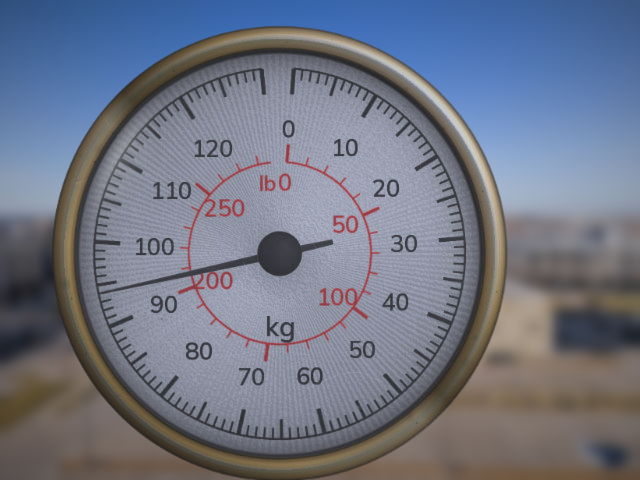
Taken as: 94,kg
